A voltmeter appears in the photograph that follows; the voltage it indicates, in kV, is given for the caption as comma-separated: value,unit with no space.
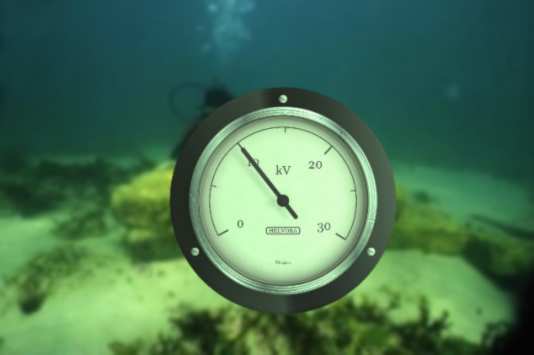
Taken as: 10,kV
